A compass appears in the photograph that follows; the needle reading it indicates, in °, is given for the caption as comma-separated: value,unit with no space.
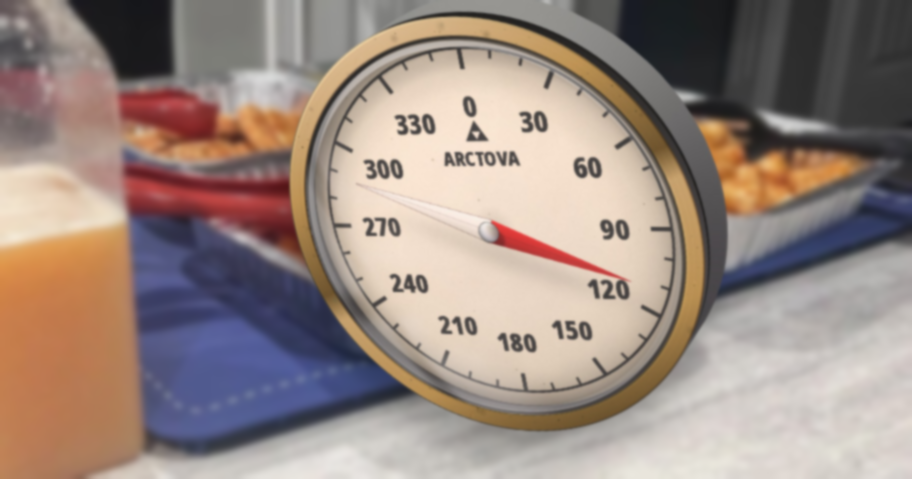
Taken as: 110,°
